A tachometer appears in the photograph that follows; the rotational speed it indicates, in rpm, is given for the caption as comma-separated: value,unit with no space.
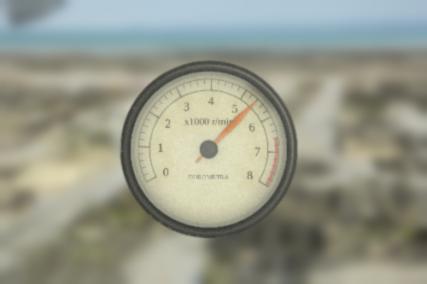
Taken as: 5400,rpm
